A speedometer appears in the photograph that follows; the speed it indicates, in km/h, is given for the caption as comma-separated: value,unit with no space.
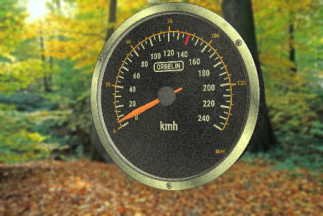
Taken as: 5,km/h
